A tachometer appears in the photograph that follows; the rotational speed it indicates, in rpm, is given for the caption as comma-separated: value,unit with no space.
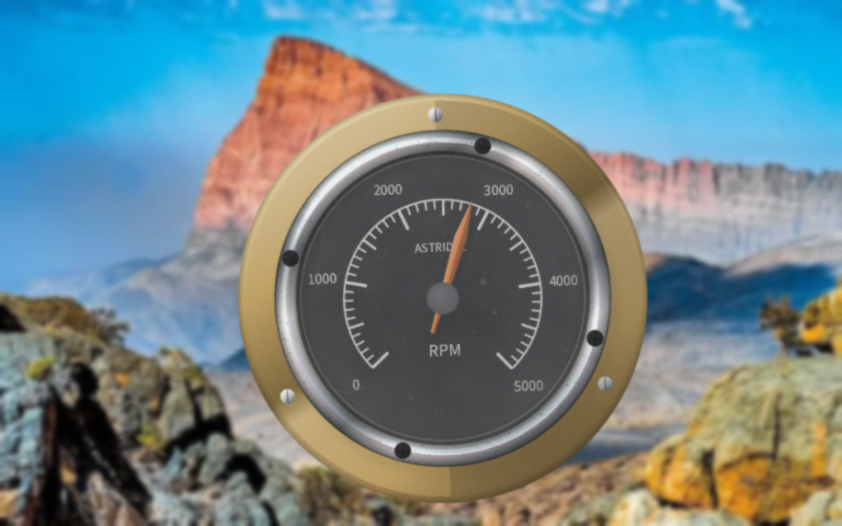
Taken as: 2800,rpm
